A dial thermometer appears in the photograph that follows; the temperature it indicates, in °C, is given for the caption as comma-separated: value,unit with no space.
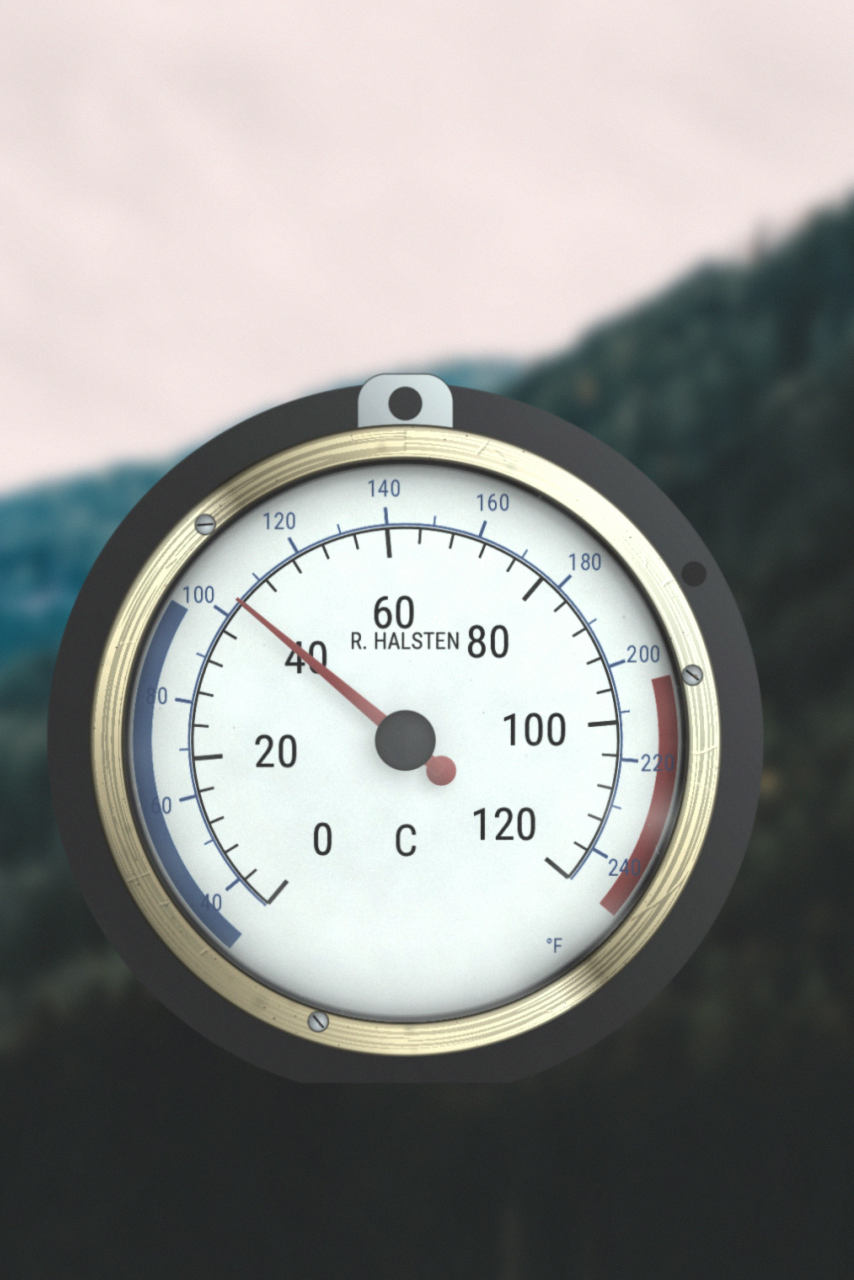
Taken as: 40,°C
